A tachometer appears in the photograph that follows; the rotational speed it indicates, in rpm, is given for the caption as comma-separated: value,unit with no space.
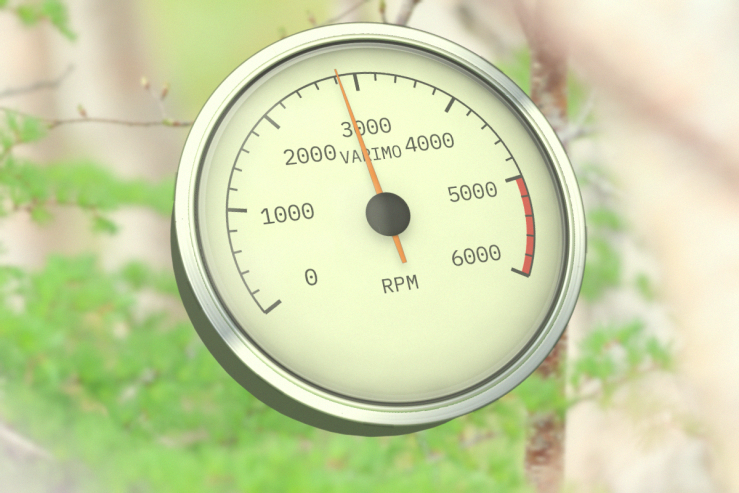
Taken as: 2800,rpm
